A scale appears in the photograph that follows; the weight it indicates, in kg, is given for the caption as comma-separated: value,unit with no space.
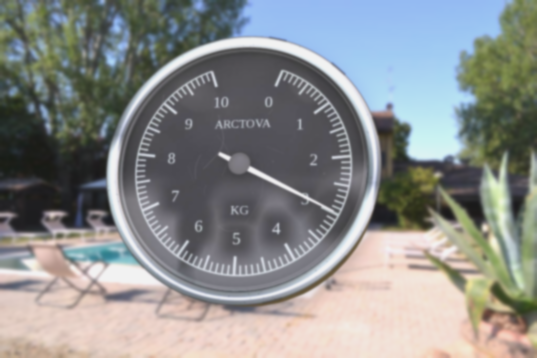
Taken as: 3,kg
